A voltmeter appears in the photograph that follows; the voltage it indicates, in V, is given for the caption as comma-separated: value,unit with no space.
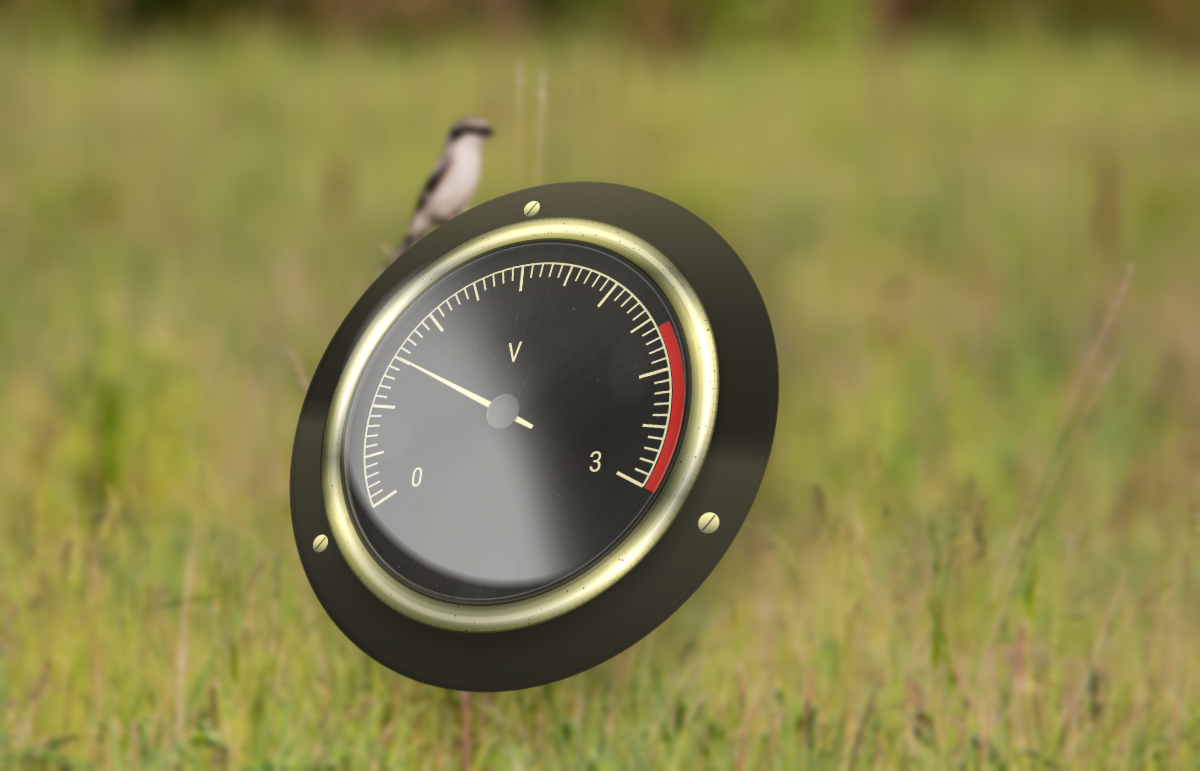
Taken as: 0.75,V
